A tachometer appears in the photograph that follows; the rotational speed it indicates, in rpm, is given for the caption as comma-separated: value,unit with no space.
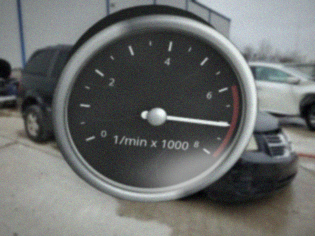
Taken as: 7000,rpm
